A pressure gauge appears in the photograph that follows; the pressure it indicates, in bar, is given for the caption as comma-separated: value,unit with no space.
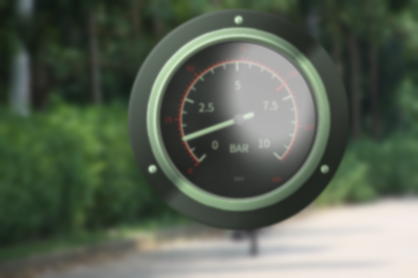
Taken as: 1,bar
